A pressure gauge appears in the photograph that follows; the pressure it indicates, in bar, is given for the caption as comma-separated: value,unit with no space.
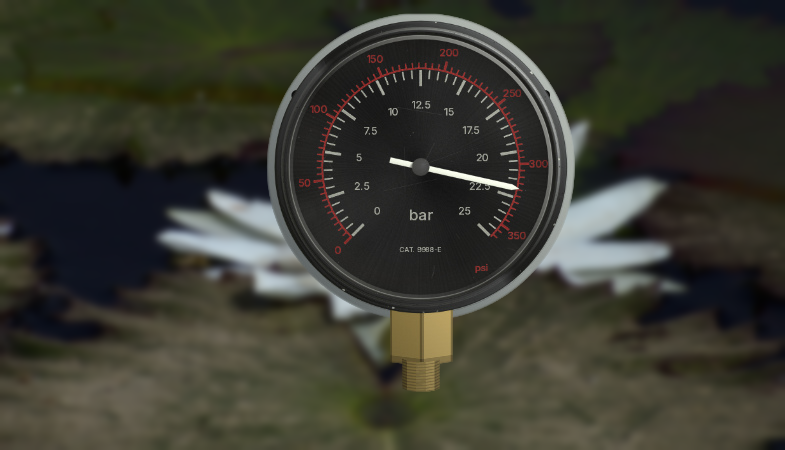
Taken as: 22,bar
